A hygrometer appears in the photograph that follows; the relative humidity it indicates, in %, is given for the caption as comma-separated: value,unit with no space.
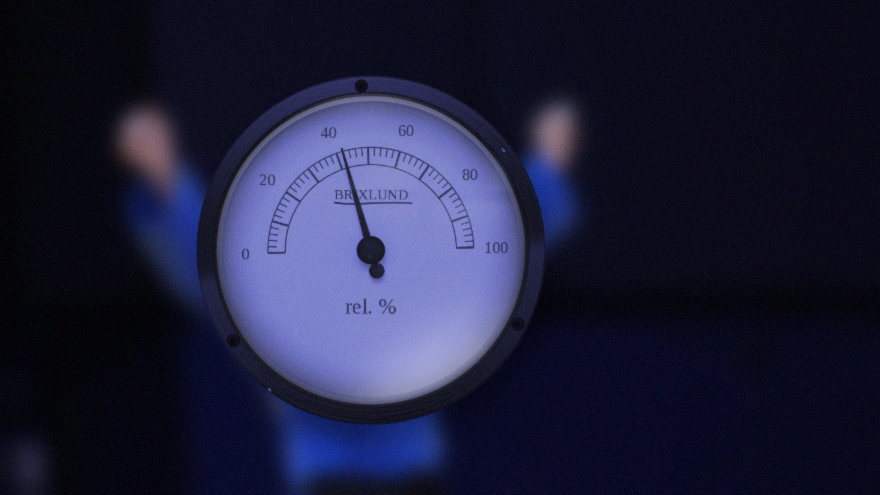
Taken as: 42,%
